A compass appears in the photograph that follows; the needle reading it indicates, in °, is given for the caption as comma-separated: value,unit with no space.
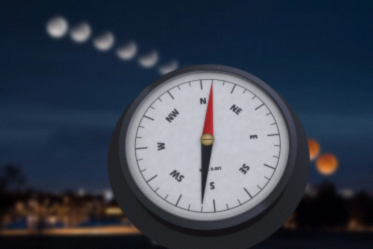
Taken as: 10,°
